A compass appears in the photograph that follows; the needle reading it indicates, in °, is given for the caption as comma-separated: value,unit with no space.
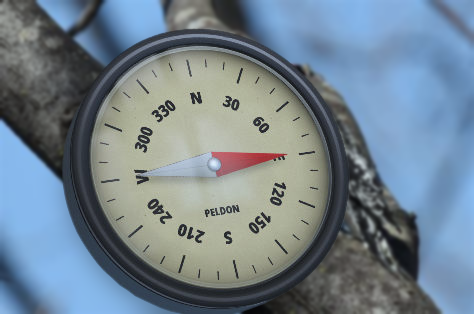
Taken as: 90,°
